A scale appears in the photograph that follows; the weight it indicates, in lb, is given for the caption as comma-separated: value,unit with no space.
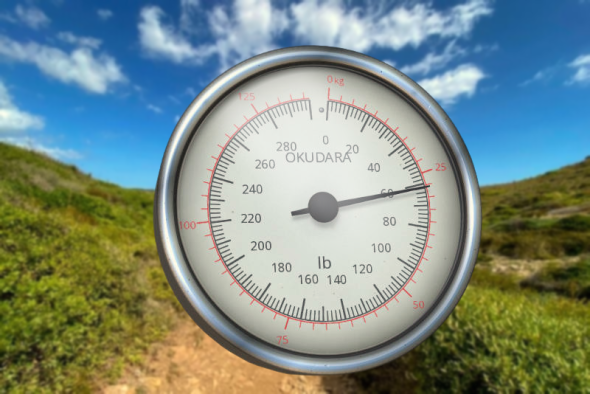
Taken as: 62,lb
